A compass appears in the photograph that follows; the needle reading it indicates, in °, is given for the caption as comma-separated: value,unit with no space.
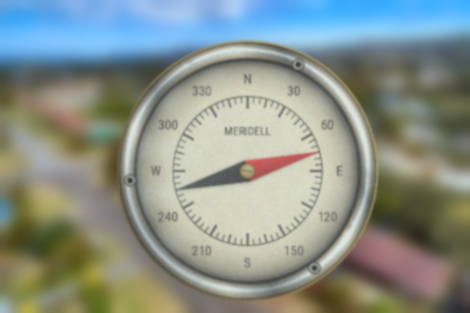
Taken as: 75,°
